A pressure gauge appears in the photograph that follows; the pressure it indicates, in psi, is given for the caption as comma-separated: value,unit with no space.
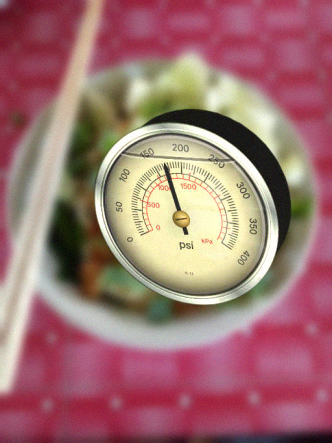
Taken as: 175,psi
